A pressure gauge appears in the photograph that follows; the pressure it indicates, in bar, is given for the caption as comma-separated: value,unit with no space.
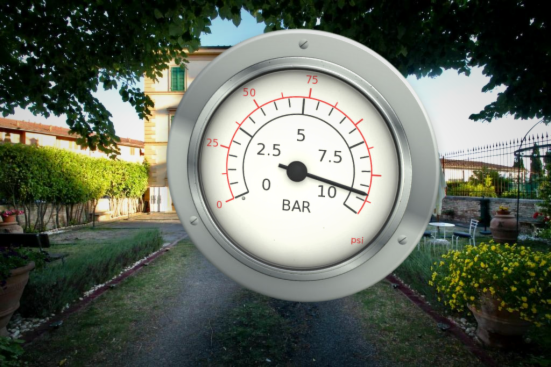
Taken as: 9.25,bar
